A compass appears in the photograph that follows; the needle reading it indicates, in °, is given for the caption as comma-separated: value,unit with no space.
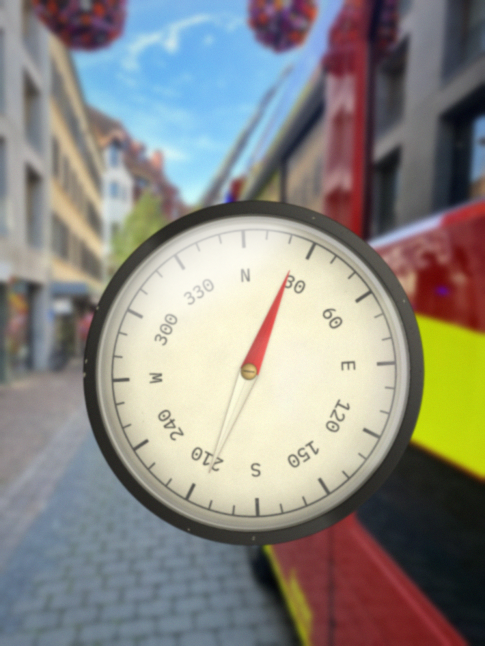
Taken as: 25,°
